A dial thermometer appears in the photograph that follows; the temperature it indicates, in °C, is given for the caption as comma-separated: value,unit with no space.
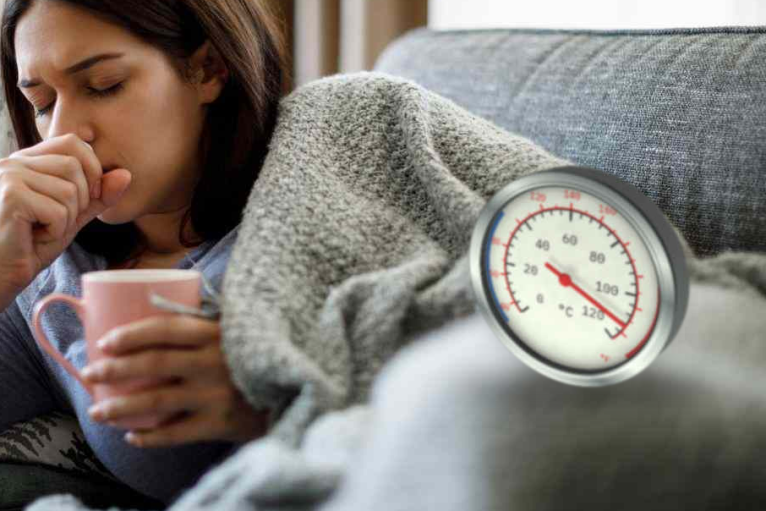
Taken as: 112,°C
